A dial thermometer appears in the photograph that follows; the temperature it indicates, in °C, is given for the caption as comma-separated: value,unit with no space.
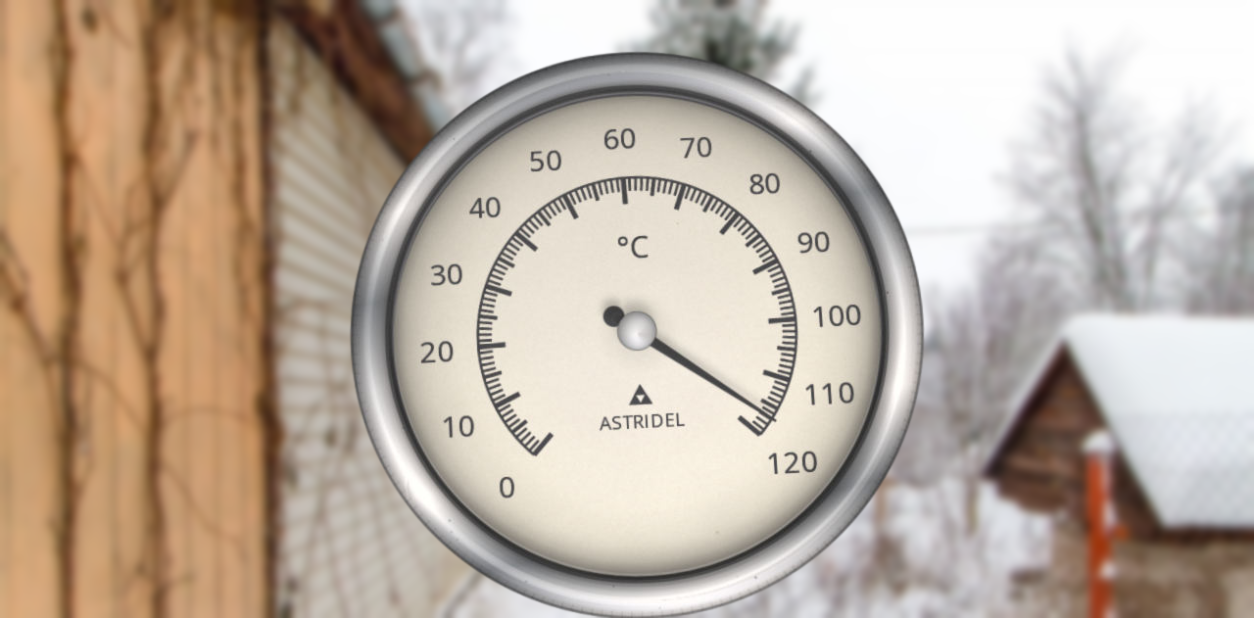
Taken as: 117,°C
